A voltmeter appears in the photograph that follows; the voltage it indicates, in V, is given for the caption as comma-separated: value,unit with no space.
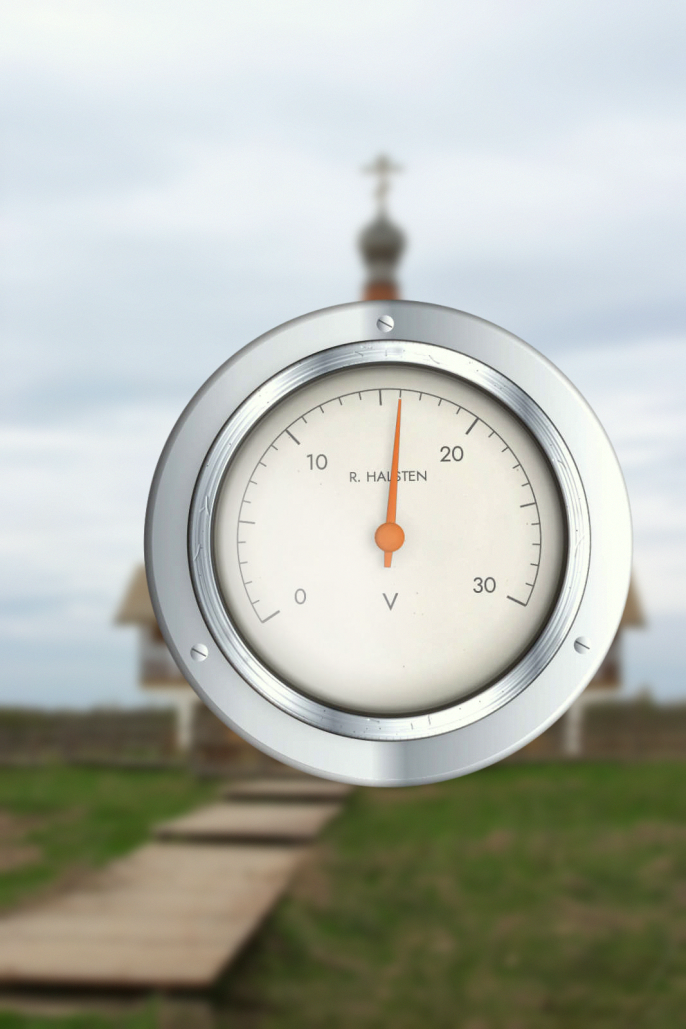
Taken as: 16,V
